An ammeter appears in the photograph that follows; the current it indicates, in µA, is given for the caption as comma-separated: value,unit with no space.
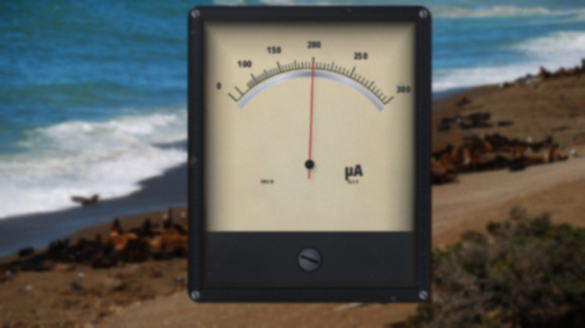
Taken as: 200,µA
